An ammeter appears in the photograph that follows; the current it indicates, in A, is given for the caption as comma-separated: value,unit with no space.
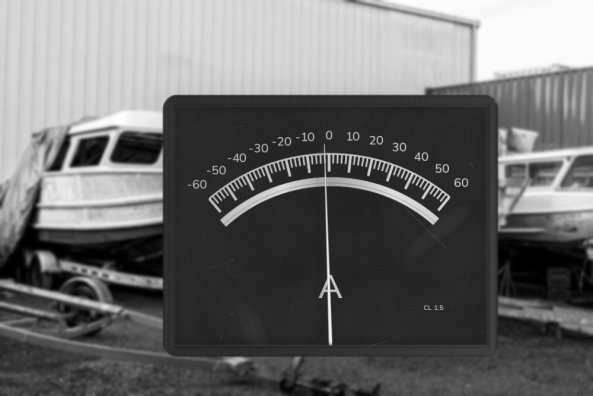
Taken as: -2,A
